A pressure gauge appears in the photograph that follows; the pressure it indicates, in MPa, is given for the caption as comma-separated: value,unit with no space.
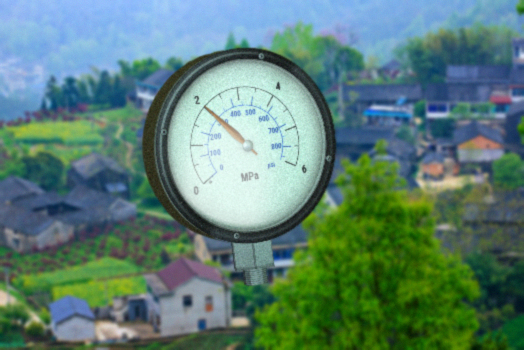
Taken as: 2,MPa
